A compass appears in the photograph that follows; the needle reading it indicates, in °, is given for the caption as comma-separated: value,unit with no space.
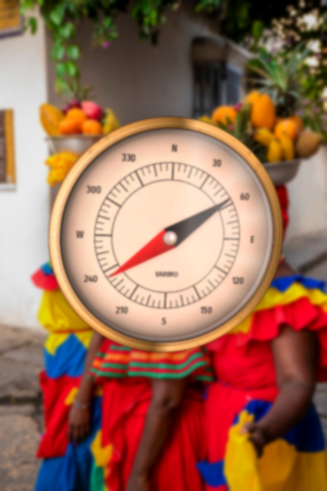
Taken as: 235,°
